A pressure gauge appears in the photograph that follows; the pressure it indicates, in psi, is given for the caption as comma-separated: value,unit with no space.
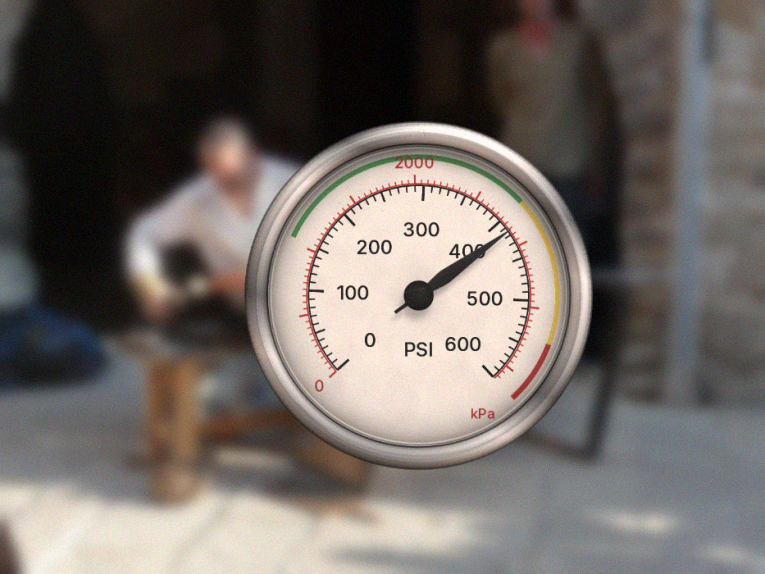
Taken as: 415,psi
